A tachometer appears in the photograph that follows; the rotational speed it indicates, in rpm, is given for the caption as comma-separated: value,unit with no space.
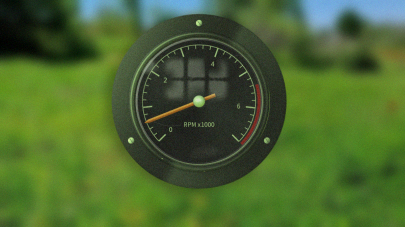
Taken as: 600,rpm
